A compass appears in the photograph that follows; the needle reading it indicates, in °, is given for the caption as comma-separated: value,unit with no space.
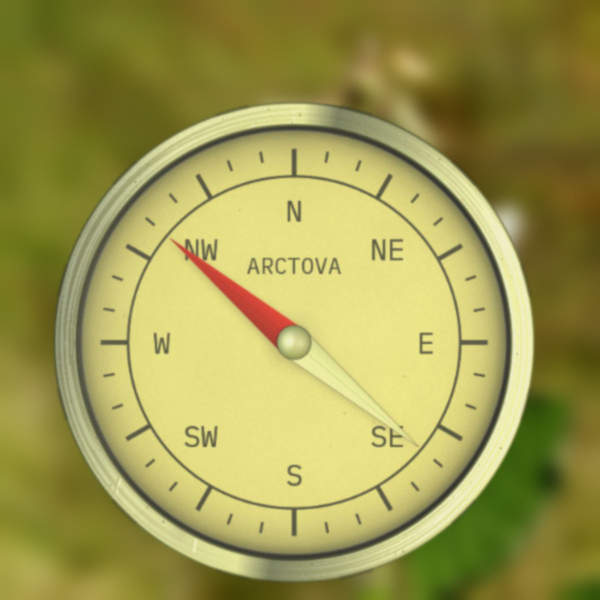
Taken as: 310,°
